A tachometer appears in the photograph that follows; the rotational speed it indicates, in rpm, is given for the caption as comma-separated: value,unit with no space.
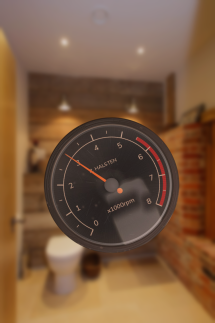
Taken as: 3000,rpm
